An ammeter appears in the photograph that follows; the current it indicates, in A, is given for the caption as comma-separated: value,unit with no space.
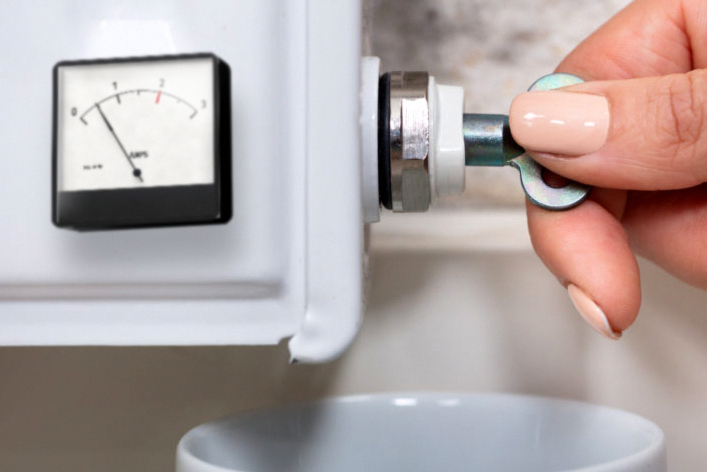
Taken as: 0.5,A
